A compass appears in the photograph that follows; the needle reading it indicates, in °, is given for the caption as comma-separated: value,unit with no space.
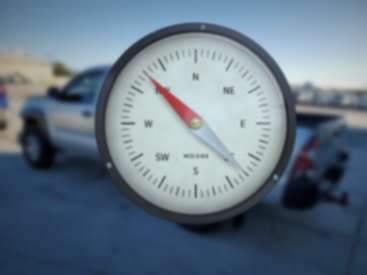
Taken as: 315,°
